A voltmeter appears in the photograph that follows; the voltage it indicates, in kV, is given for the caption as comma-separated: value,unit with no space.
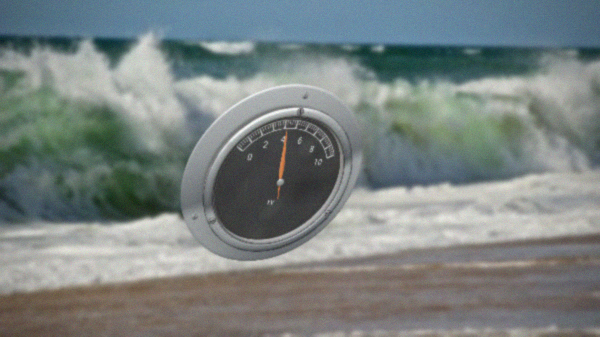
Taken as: 4,kV
